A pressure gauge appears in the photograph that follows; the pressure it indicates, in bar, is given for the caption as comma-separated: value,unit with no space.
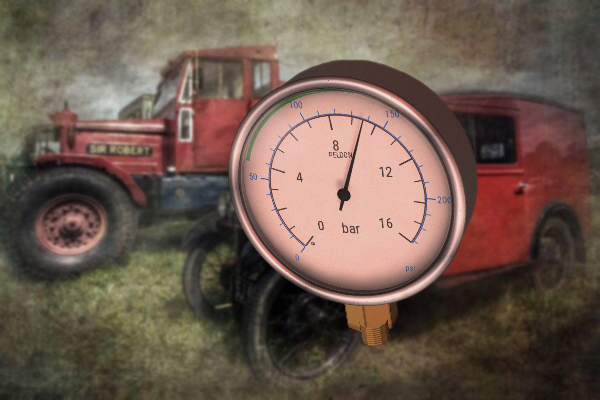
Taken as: 9.5,bar
